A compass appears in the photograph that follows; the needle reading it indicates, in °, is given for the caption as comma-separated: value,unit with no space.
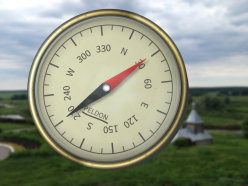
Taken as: 30,°
